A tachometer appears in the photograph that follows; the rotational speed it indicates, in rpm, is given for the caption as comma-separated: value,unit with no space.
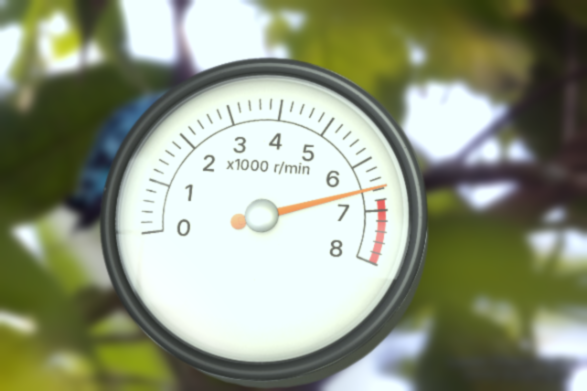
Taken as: 6600,rpm
